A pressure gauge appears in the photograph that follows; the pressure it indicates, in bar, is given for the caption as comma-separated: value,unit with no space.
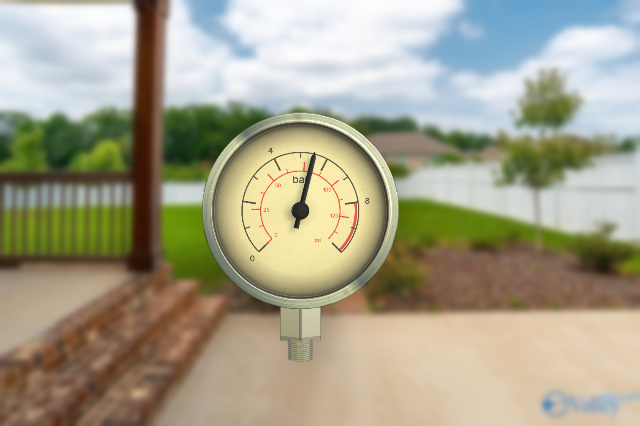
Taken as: 5.5,bar
